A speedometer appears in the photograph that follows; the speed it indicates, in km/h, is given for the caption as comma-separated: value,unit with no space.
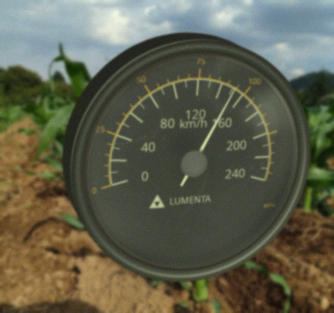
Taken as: 150,km/h
